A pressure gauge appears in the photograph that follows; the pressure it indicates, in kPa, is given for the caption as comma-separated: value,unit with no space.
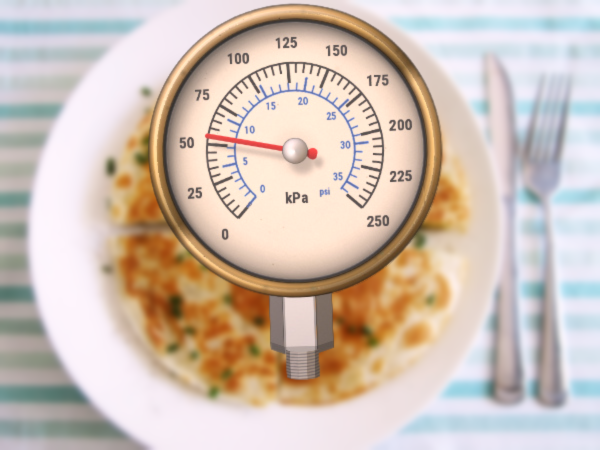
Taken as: 55,kPa
